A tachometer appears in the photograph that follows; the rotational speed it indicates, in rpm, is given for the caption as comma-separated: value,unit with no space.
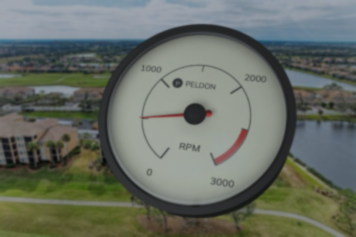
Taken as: 500,rpm
